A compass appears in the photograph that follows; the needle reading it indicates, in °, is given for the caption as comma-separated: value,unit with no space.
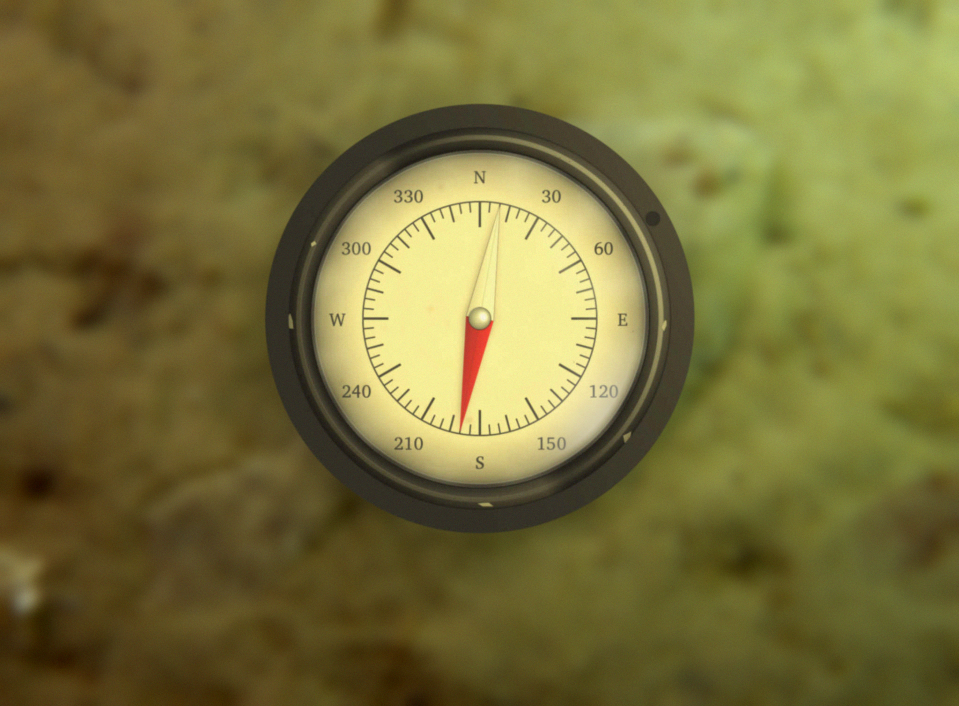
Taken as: 190,°
